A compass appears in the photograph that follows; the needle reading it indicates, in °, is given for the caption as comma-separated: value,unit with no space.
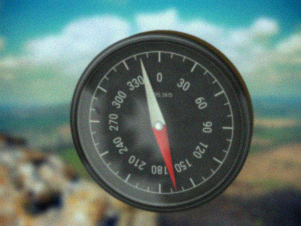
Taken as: 165,°
